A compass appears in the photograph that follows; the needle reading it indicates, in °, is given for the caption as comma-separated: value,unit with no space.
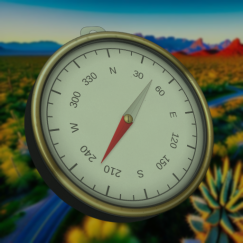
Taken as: 225,°
